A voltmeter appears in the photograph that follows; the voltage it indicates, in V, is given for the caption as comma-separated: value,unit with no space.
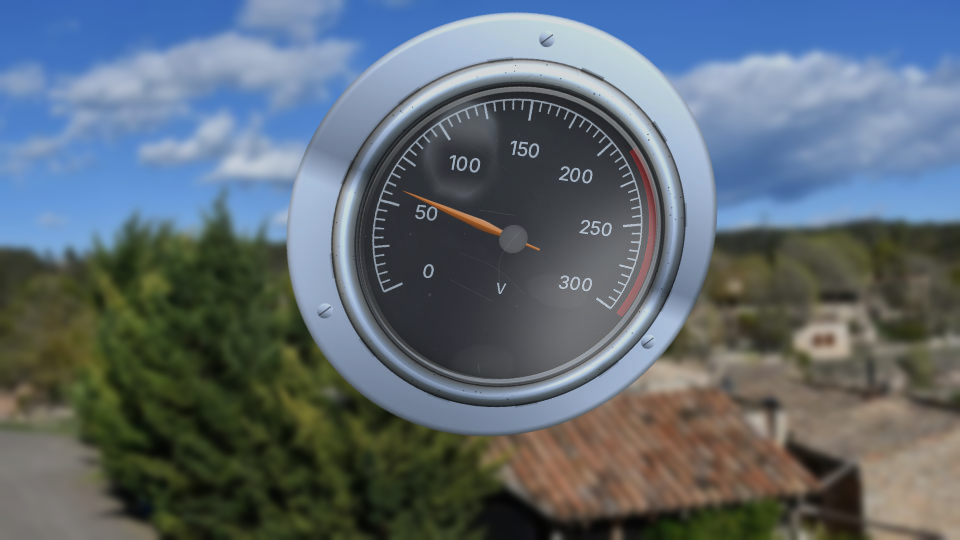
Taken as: 60,V
